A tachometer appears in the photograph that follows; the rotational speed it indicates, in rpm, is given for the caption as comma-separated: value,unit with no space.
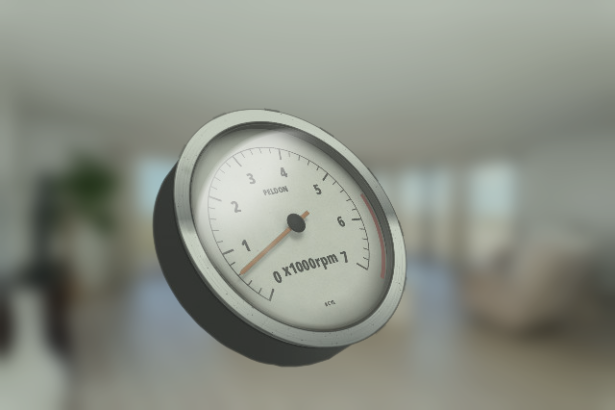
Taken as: 600,rpm
